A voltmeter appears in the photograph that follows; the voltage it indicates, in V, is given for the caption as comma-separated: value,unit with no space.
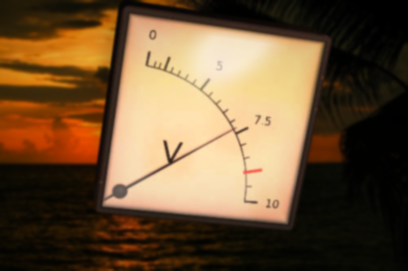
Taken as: 7.25,V
